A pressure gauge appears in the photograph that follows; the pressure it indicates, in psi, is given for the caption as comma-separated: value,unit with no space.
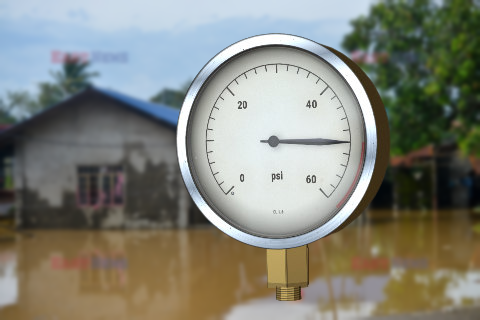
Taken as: 50,psi
